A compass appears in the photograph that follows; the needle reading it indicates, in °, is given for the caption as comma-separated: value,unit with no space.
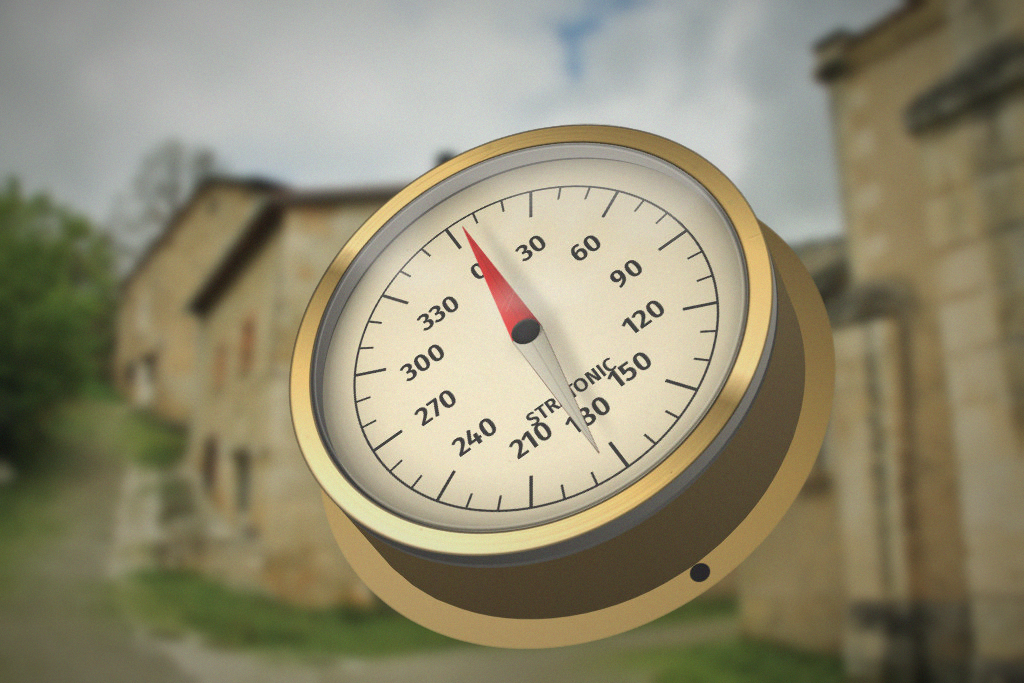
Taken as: 5,°
